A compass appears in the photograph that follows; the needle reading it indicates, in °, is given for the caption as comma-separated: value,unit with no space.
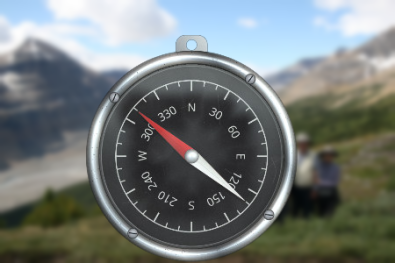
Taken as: 310,°
